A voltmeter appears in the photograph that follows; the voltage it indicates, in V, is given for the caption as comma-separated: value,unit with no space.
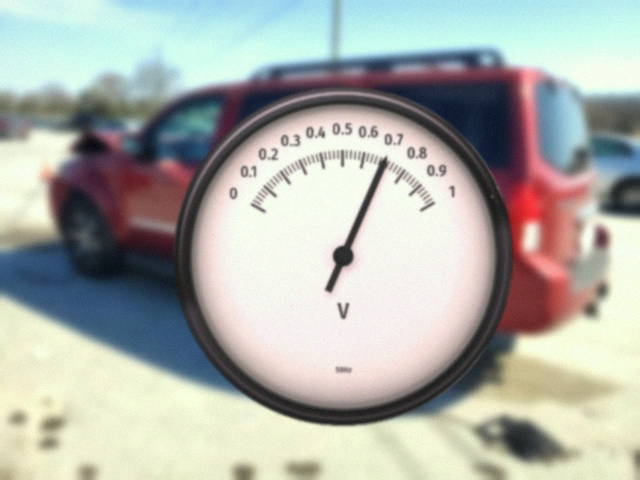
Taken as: 0.7,V
